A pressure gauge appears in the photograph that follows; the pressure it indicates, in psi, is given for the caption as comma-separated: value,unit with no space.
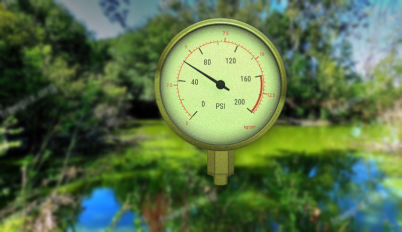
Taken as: 60,psi
